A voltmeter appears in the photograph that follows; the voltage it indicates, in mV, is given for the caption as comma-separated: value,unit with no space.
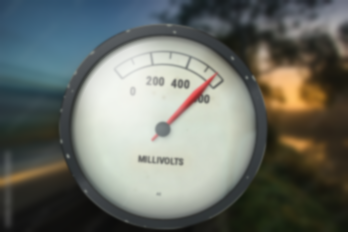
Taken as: 550,mV
